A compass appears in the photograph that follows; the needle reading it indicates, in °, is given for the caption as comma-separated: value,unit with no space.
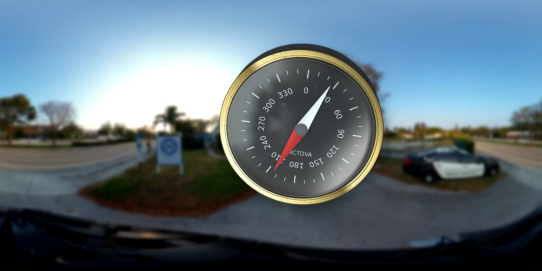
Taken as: 205,°
